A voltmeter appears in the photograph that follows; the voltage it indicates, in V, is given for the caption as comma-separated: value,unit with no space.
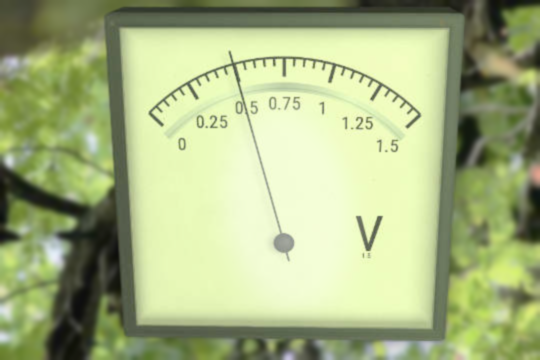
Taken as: 0.5,V
